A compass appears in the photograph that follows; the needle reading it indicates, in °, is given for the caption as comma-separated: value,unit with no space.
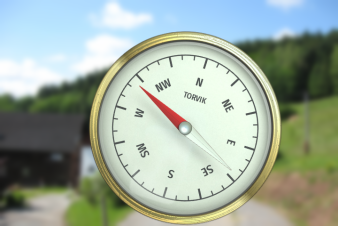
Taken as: 295,°
